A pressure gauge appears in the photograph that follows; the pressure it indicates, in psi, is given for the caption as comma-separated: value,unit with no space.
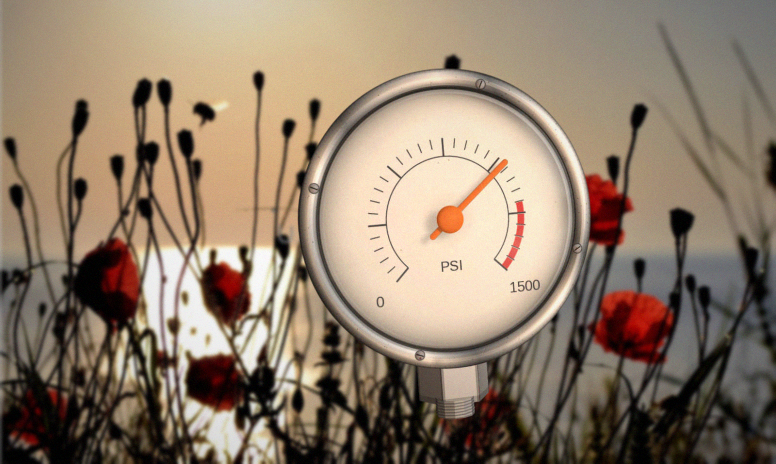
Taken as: 1025,psi
